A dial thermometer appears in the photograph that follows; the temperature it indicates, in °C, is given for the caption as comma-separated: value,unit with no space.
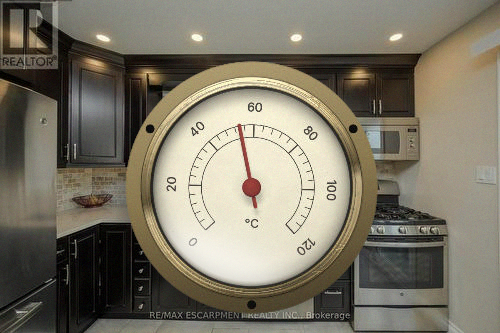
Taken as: 54,°C
